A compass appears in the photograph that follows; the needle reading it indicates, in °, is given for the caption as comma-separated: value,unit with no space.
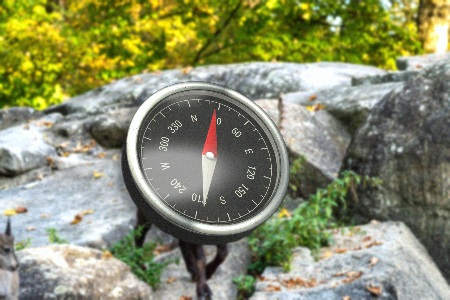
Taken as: 25,°
